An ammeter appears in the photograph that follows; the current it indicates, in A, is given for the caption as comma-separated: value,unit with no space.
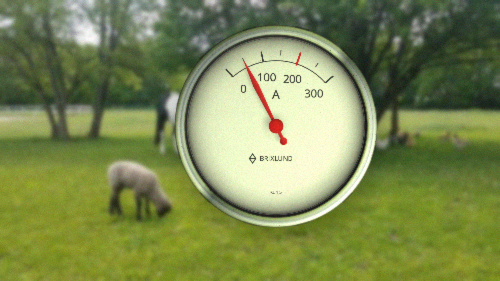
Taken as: 50,A
